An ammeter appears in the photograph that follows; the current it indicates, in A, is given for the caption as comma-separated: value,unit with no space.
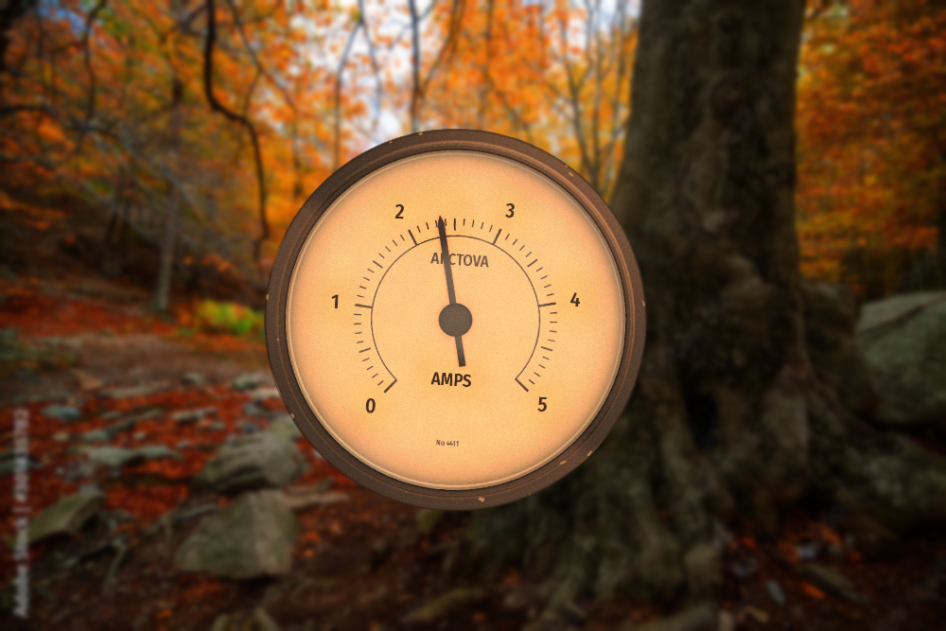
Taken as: 2.35,A
